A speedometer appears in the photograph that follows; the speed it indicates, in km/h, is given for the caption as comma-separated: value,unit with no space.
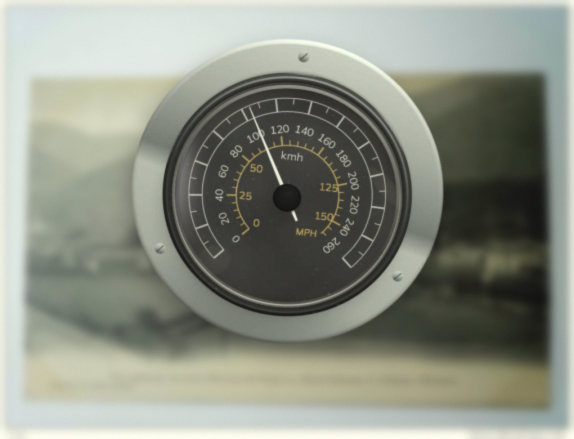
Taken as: 105,km/h
